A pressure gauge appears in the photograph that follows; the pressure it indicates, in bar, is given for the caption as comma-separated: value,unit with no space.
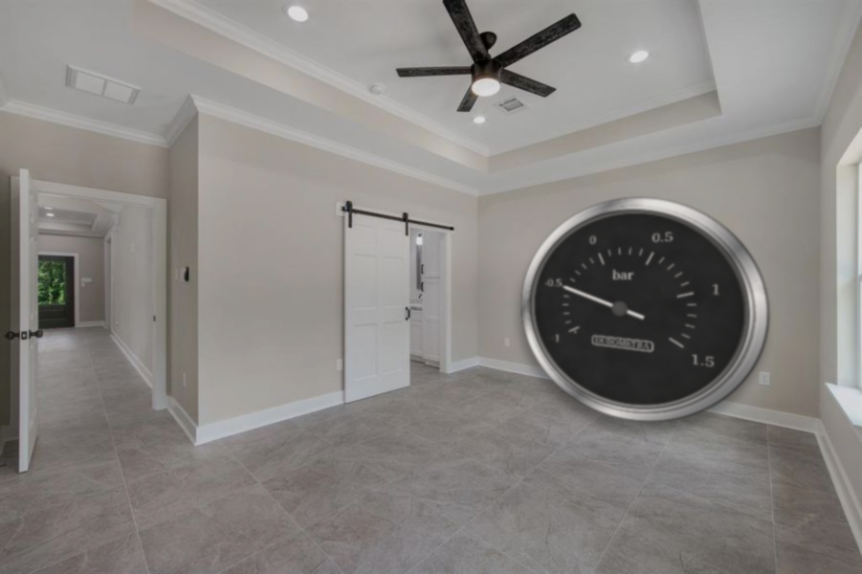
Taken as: -0.5,bar
